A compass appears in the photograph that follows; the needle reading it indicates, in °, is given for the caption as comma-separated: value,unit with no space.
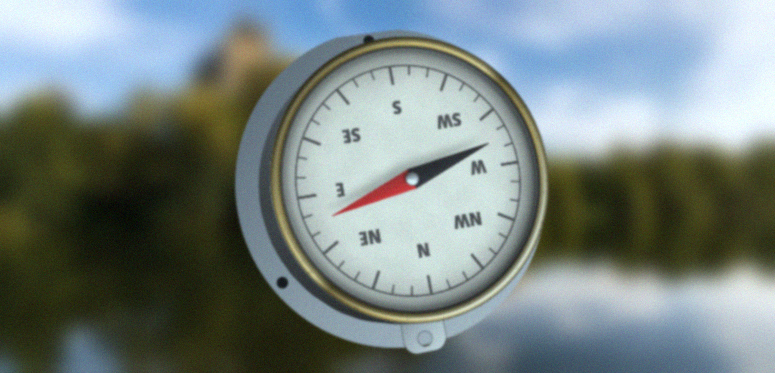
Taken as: 75,°
